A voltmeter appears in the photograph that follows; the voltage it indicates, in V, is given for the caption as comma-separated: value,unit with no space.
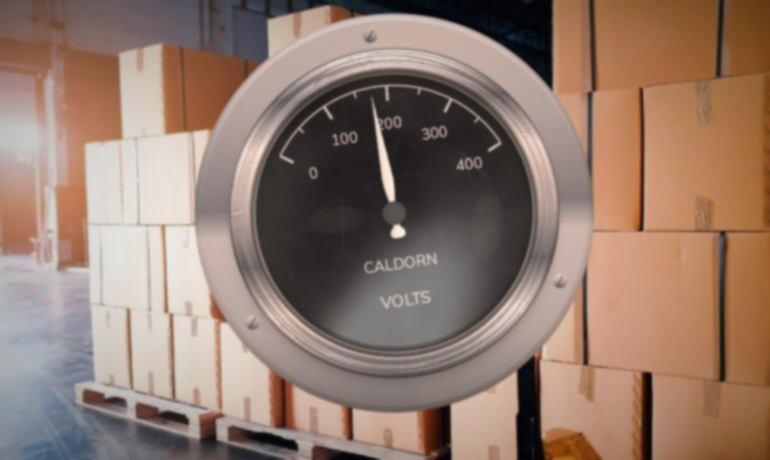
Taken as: 175,V
